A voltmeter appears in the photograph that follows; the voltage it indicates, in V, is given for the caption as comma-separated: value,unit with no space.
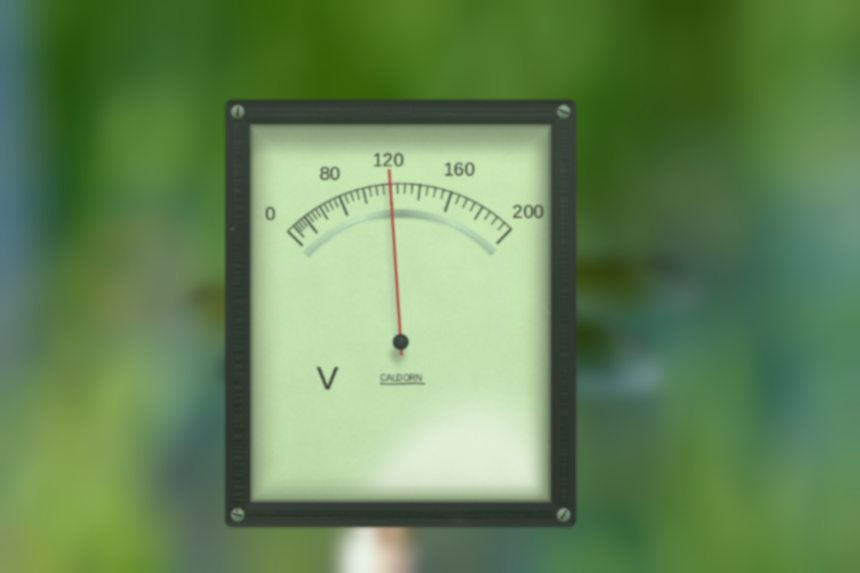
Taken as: 120,V
